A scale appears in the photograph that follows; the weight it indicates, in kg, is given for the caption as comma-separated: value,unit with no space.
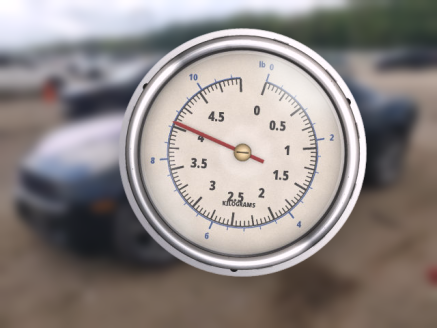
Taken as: 4.05,kg
